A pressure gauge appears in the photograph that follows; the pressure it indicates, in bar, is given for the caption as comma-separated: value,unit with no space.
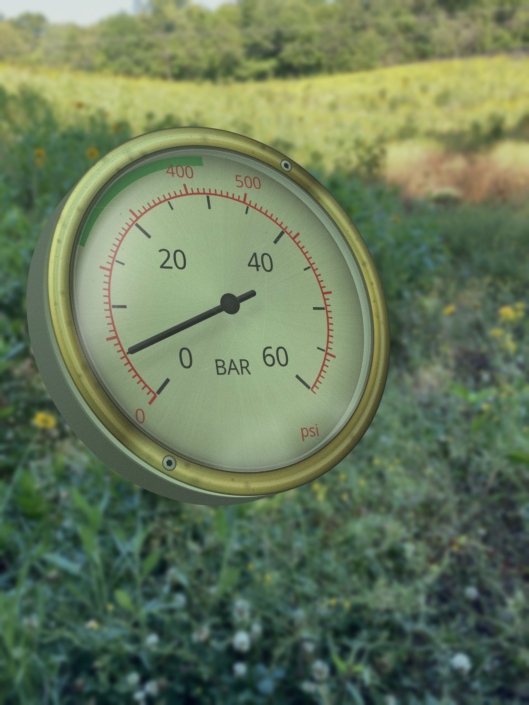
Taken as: 5,bar
